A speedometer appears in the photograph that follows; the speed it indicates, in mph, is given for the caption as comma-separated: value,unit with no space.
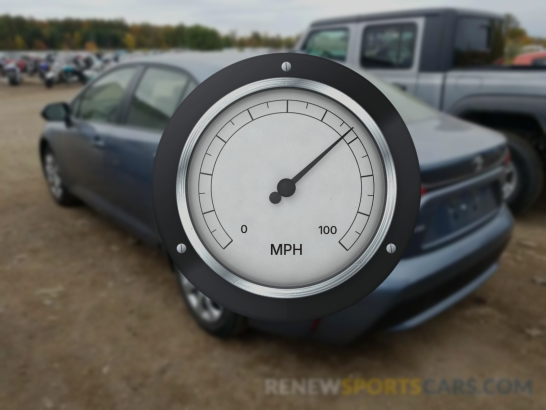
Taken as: 67.5,mph
